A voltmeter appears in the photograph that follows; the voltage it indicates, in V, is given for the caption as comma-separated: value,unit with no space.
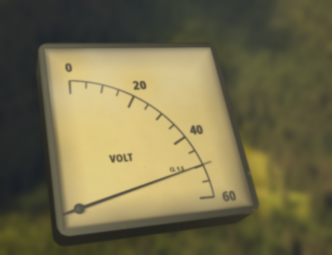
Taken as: 50,V
